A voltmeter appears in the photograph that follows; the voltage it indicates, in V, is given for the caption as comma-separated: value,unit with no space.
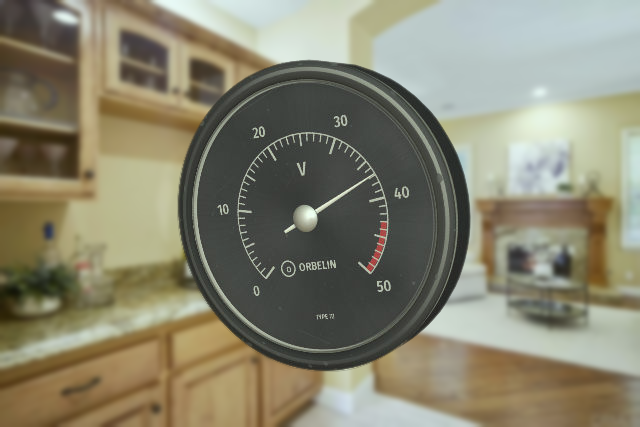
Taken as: 37,V
